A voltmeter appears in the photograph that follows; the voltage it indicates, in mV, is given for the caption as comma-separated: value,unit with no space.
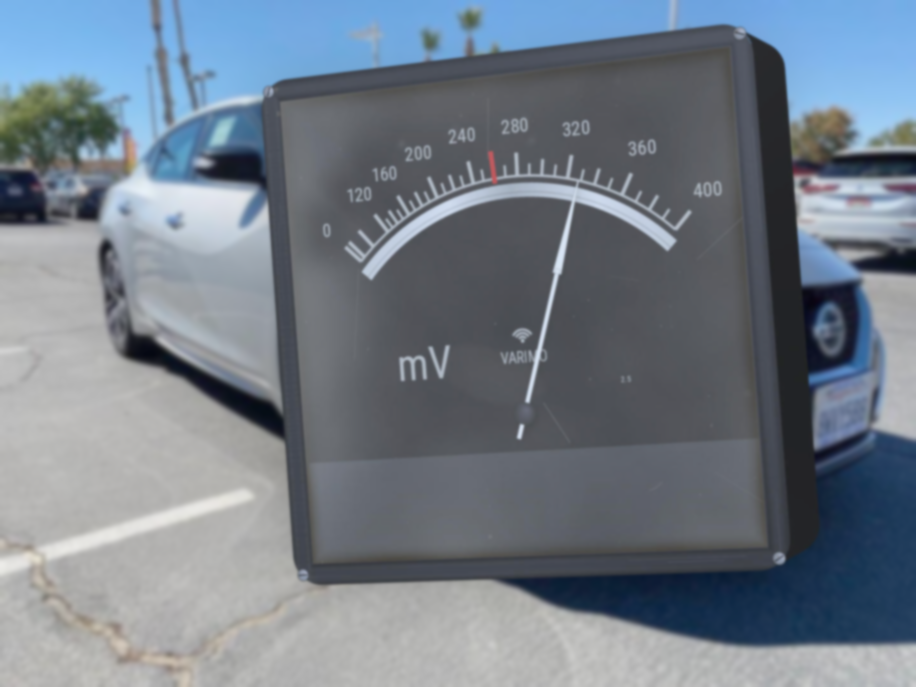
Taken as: 330,mV
